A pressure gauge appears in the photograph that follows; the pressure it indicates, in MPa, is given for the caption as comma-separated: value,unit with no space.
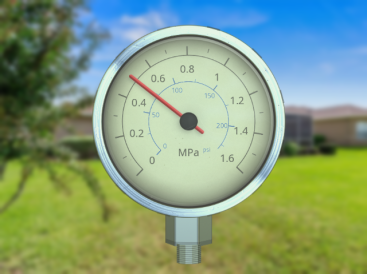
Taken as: 0.5,MPa
